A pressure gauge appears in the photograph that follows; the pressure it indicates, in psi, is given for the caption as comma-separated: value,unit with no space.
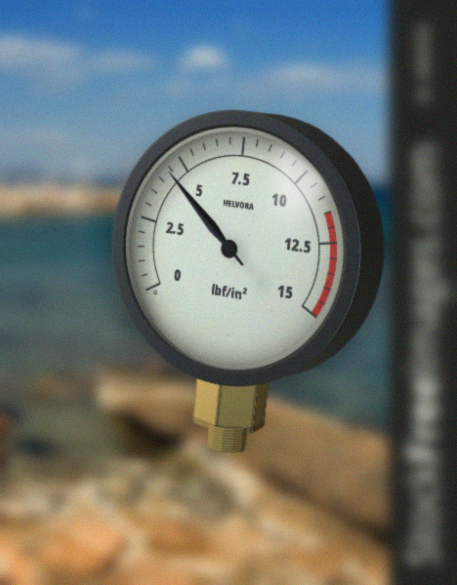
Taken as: 4.5,psi
